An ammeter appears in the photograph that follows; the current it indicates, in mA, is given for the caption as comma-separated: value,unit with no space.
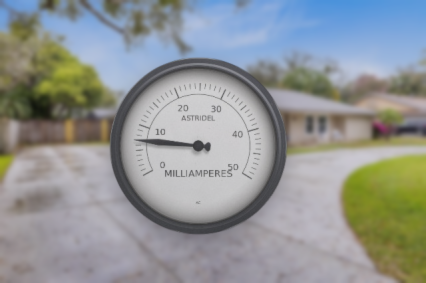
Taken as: 7,mA
